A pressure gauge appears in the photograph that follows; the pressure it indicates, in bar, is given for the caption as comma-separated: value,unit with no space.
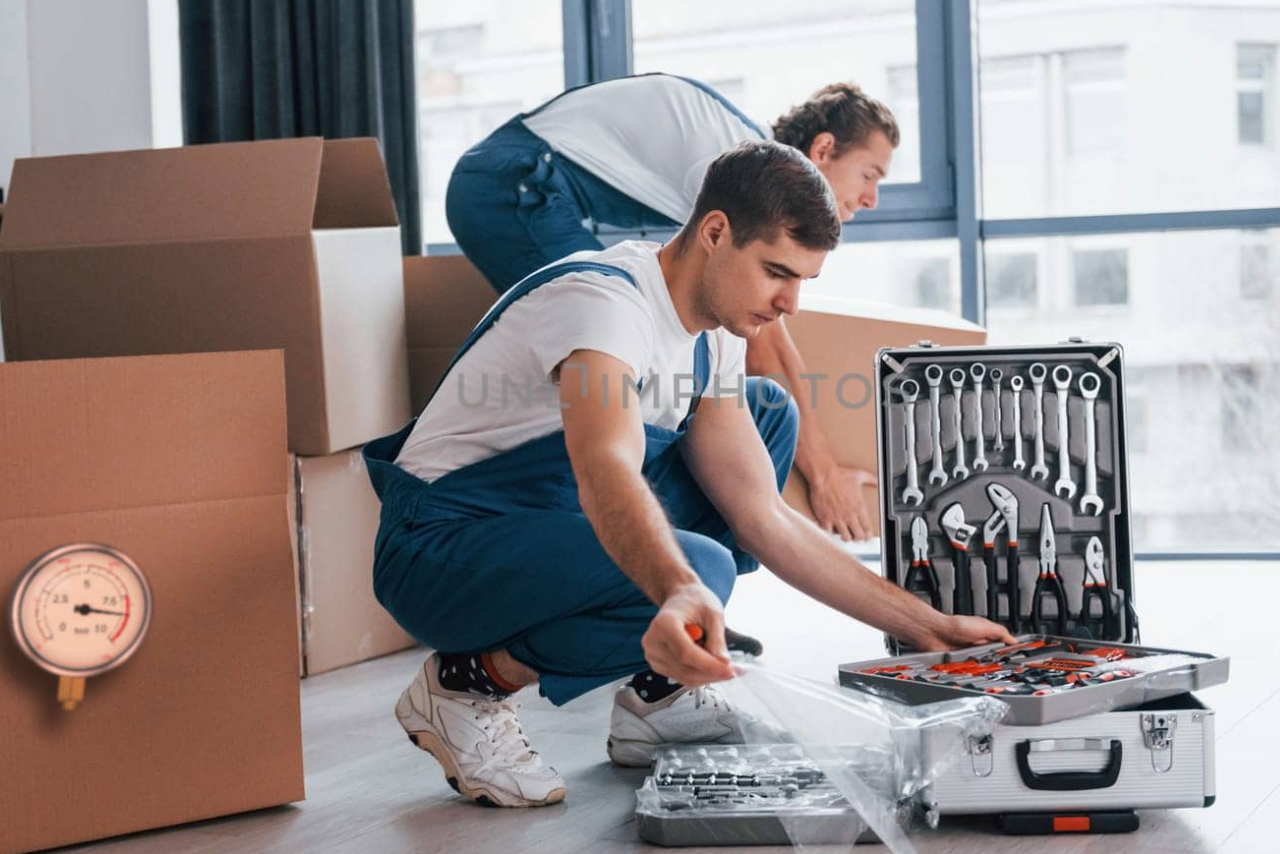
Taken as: 8.5,bar
